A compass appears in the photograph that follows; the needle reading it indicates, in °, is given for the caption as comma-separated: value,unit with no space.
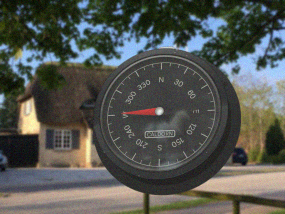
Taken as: 270,°
